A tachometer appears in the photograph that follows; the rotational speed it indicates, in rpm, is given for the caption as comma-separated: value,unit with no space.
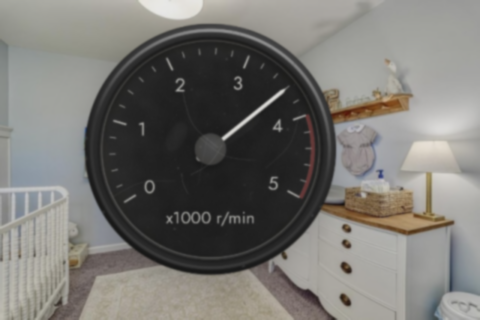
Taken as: 3600,rpm
